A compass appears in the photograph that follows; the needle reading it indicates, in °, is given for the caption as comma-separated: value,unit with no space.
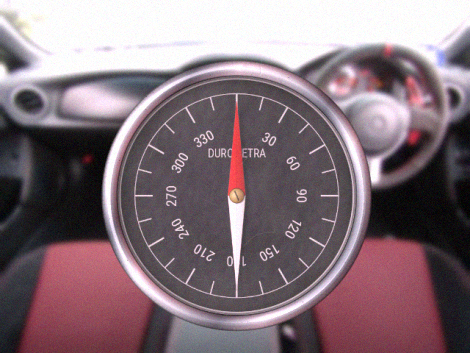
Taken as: 0,°
